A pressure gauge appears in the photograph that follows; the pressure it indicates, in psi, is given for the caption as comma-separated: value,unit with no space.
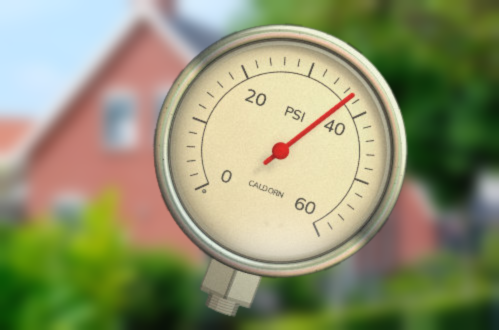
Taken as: 37,psi
